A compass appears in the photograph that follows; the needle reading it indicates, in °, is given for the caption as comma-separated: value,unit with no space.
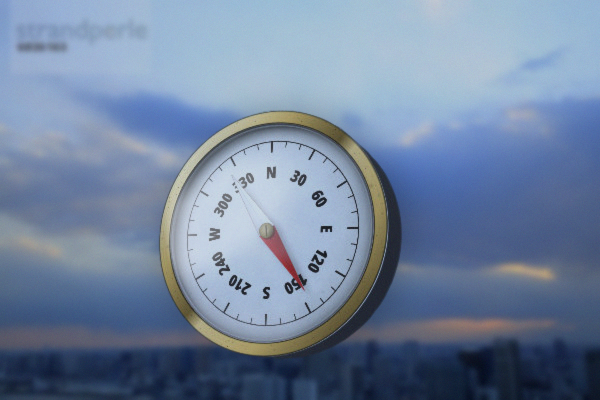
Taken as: 145,°
